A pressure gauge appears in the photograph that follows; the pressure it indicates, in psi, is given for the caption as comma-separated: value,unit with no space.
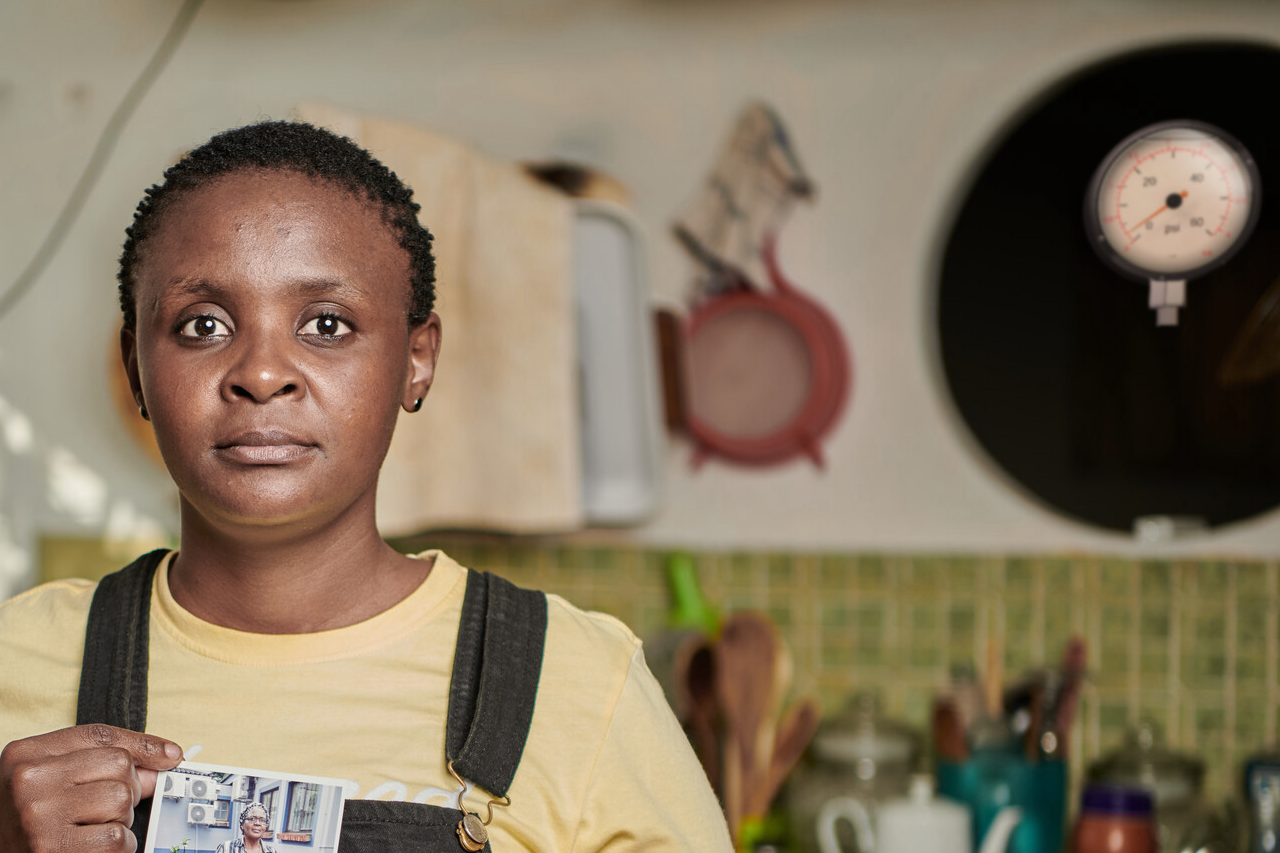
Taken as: 2.5,psi
